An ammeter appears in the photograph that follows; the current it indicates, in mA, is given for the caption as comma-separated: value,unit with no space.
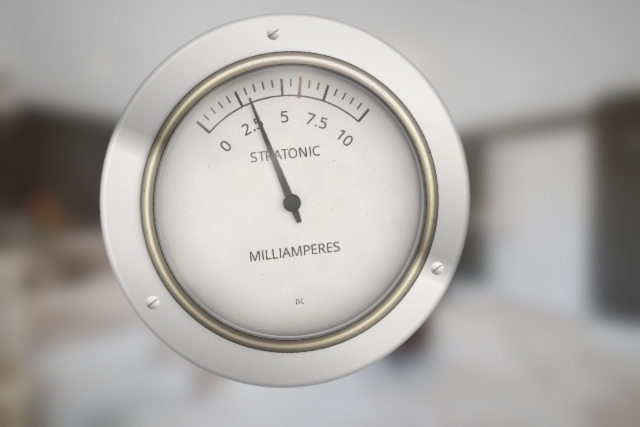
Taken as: 3,mA
